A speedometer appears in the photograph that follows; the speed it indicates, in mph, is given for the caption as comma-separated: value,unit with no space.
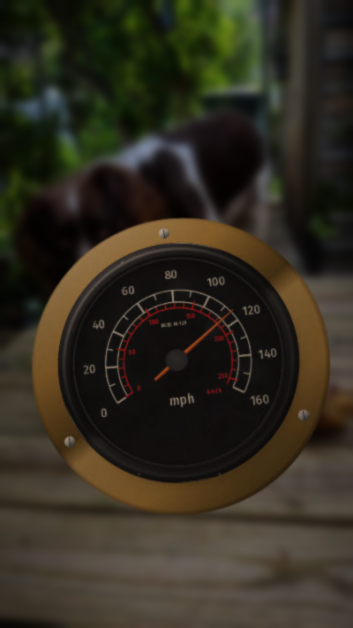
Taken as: 115,mph
